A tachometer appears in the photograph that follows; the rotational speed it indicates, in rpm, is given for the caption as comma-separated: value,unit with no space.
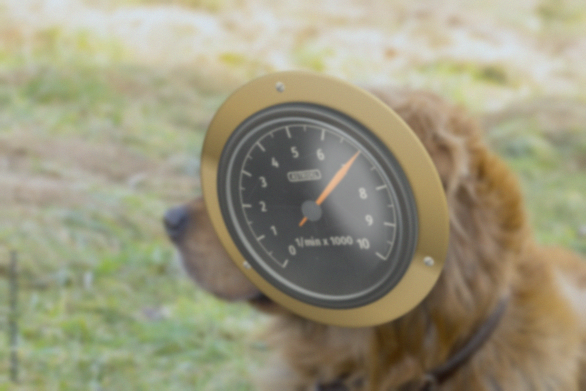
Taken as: 7000,rpm
